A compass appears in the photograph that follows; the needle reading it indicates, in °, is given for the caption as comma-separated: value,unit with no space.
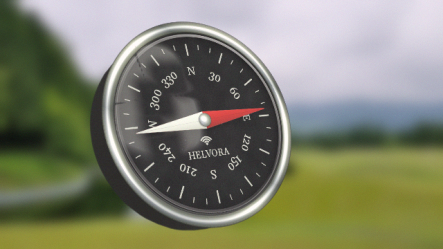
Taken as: 85,°
